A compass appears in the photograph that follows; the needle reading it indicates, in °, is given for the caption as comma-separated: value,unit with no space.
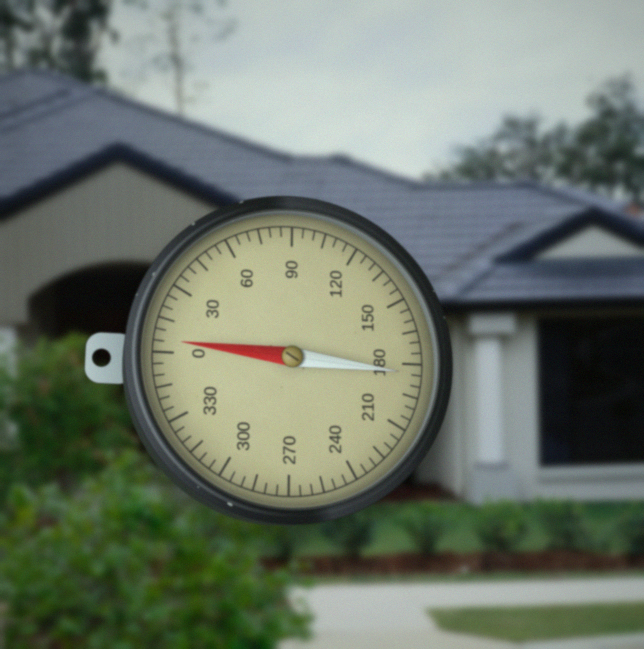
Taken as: 5,°
